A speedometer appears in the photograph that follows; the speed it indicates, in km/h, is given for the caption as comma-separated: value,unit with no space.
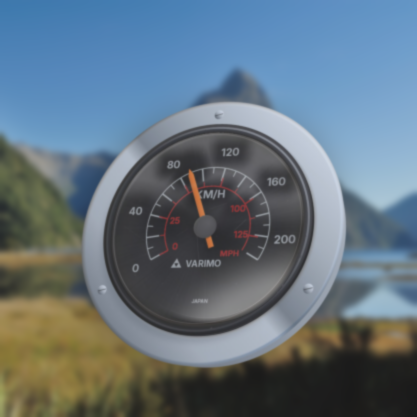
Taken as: 90,km/h
